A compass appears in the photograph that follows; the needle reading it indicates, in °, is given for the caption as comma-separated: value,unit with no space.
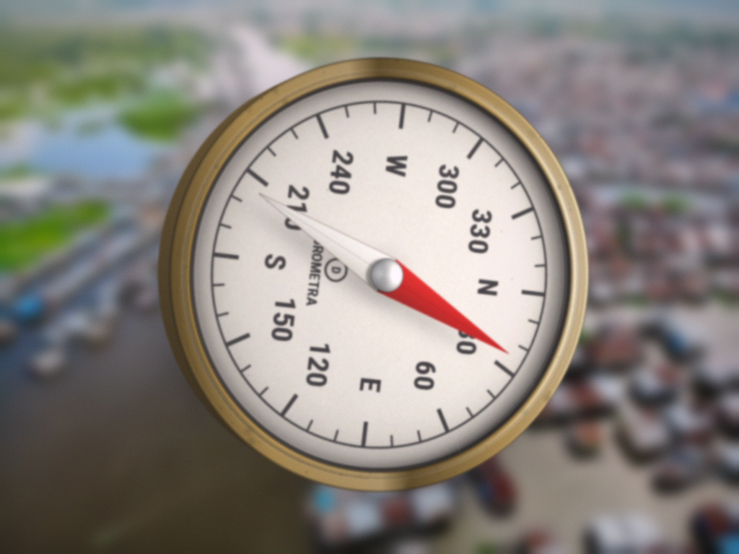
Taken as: 25,°
